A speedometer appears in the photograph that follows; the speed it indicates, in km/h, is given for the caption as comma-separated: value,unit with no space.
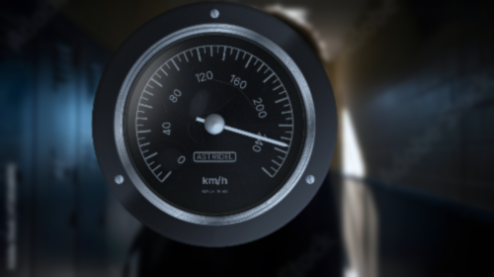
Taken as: 235,km/h
